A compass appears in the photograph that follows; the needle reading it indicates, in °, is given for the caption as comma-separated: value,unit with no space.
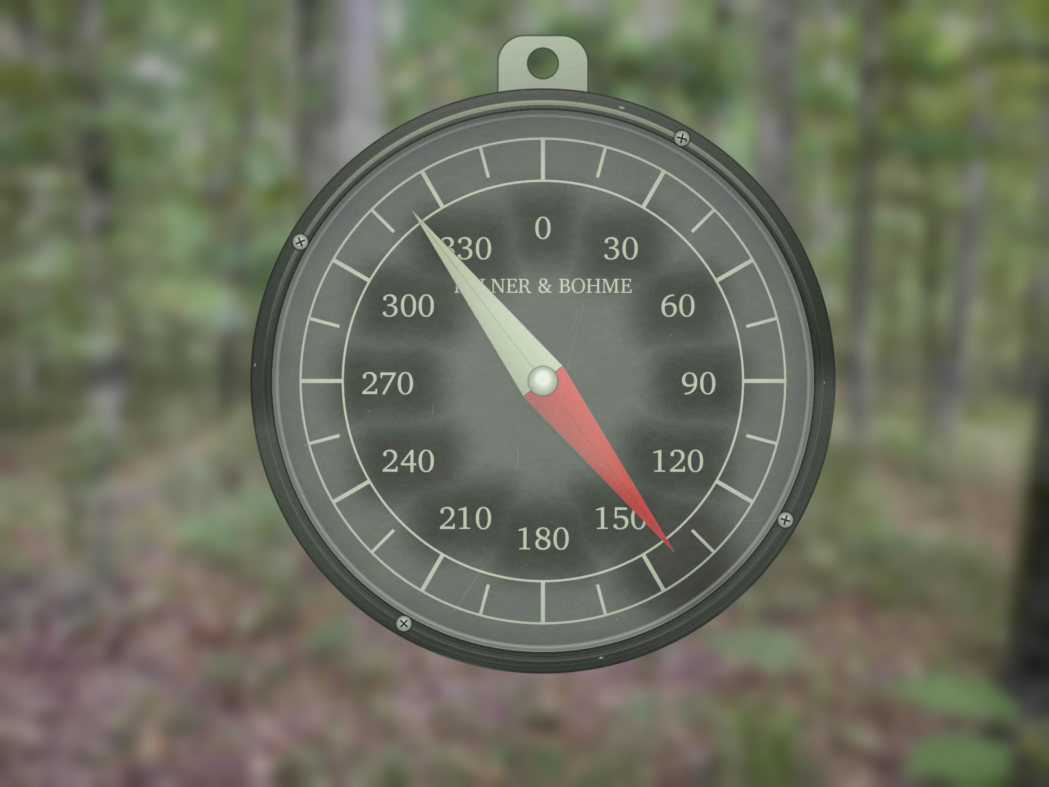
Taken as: 142.5,°
